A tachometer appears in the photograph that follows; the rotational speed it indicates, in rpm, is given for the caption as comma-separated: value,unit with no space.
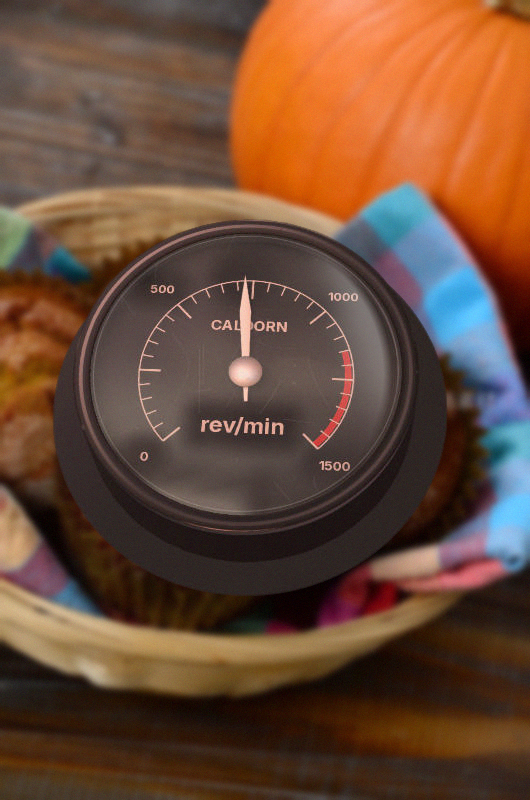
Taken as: 725,rpm
